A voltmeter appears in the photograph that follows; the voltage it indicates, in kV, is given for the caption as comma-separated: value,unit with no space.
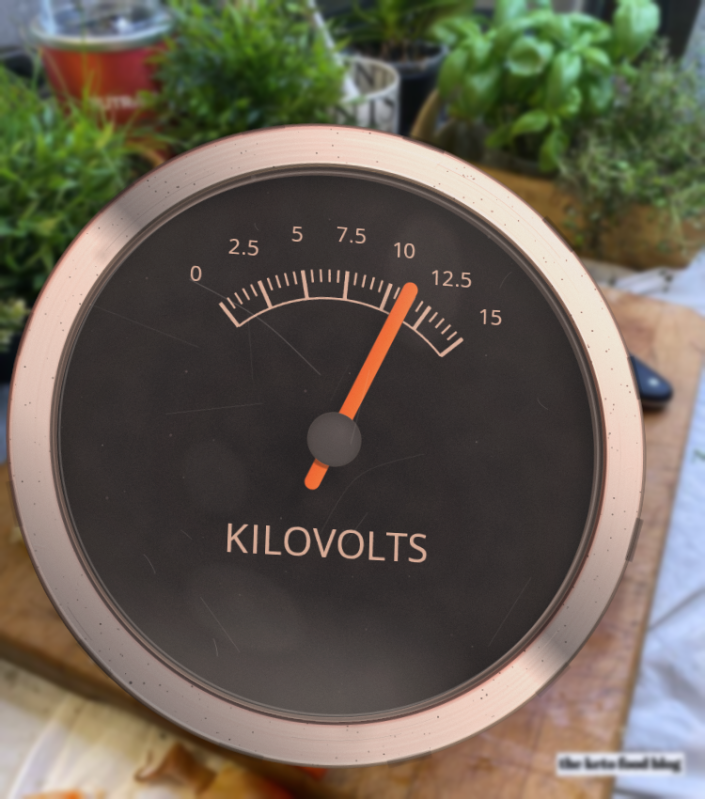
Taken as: 11,kV
